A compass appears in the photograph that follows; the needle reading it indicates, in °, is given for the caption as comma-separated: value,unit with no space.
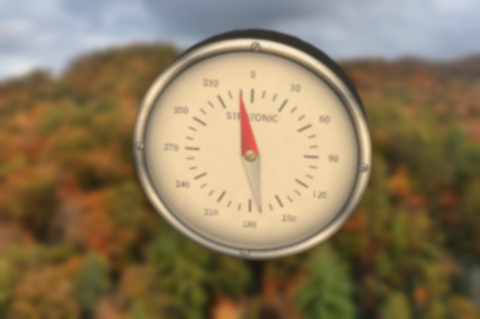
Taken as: 350,°
